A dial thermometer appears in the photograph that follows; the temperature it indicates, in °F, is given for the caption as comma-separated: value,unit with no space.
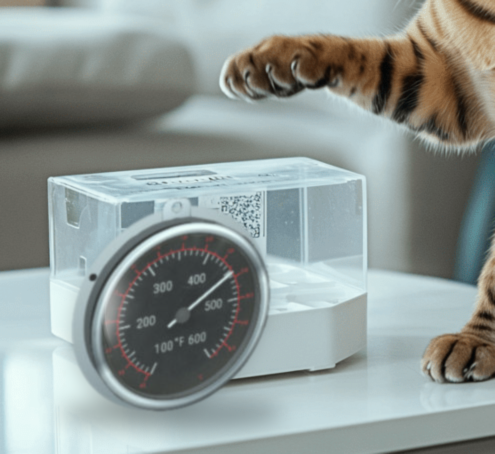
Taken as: 450,°F
